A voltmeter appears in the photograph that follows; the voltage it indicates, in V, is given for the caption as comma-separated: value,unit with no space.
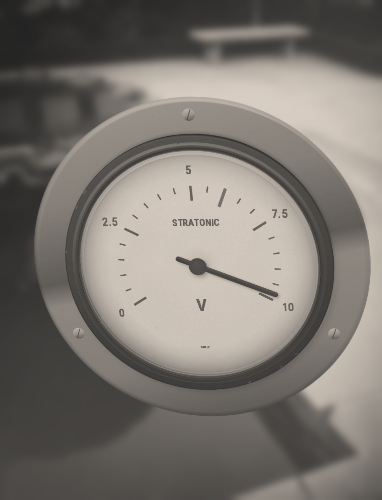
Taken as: 9.75,V
